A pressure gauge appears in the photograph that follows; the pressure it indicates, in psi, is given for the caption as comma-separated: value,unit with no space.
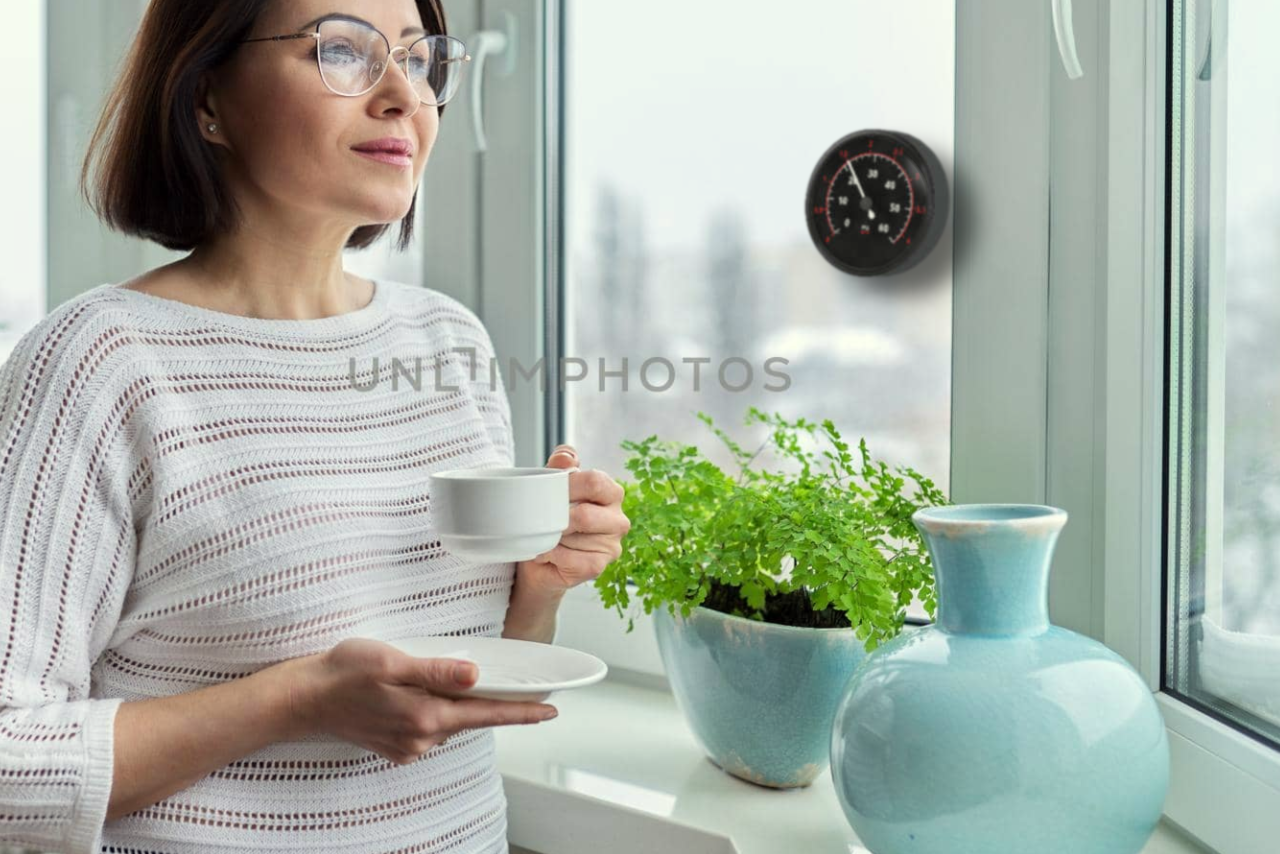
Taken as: 22,psi
